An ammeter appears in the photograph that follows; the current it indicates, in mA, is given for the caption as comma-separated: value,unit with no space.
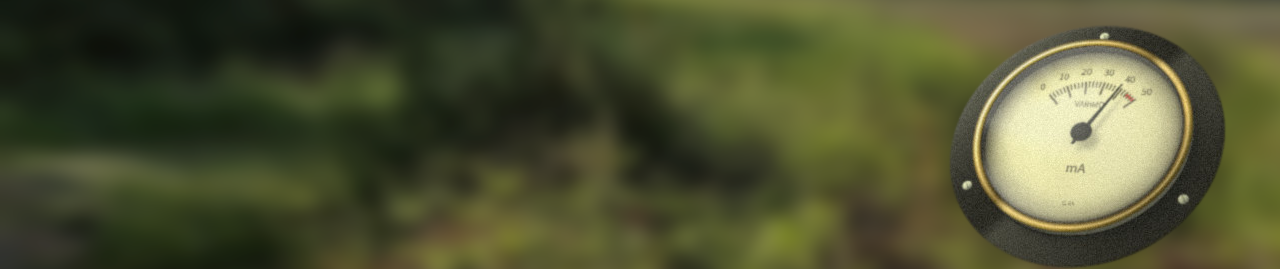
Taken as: 40,mA
